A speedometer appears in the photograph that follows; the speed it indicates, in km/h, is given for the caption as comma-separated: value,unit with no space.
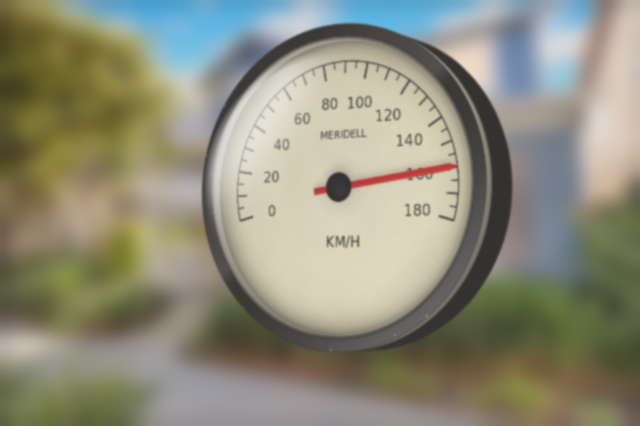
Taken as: 160,km/h
